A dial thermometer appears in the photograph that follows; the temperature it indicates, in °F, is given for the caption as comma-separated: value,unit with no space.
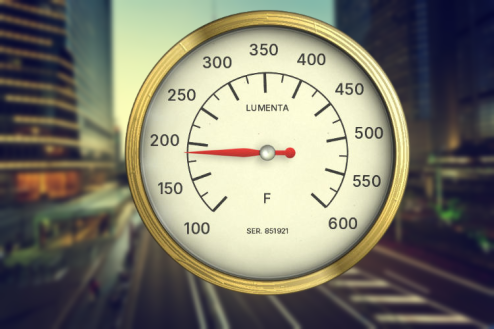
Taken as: 187.5,°F
